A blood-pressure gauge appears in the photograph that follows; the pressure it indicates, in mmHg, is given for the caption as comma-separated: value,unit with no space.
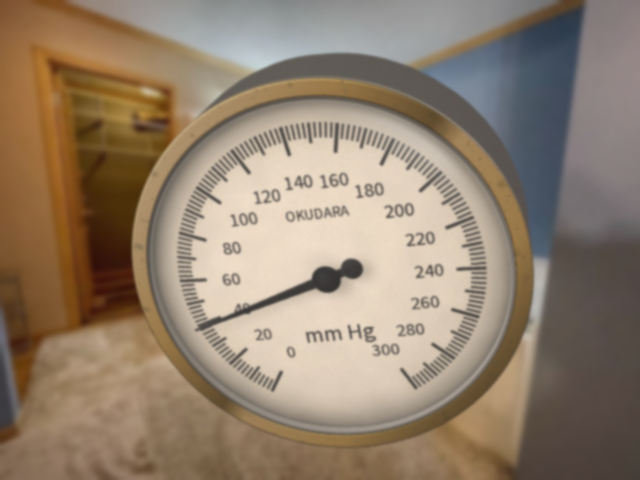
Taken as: 40,mmHg
